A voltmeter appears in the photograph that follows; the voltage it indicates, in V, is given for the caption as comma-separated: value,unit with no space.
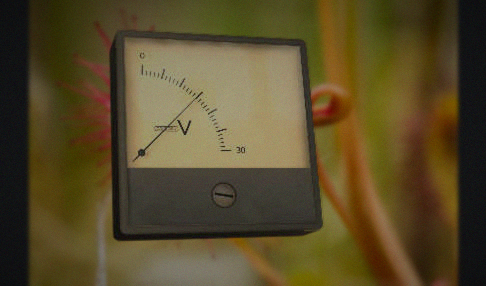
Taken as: 15,V
